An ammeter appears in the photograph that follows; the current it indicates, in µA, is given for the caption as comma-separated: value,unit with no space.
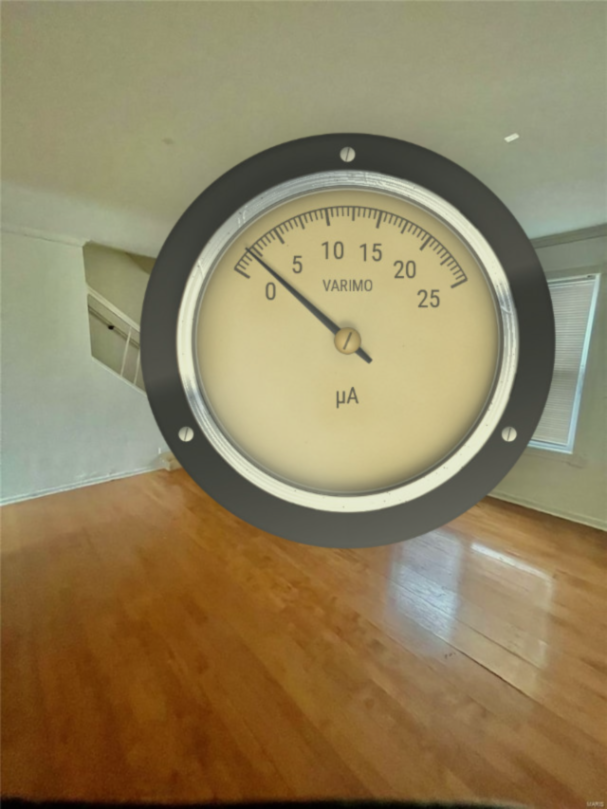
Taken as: 2,µA
